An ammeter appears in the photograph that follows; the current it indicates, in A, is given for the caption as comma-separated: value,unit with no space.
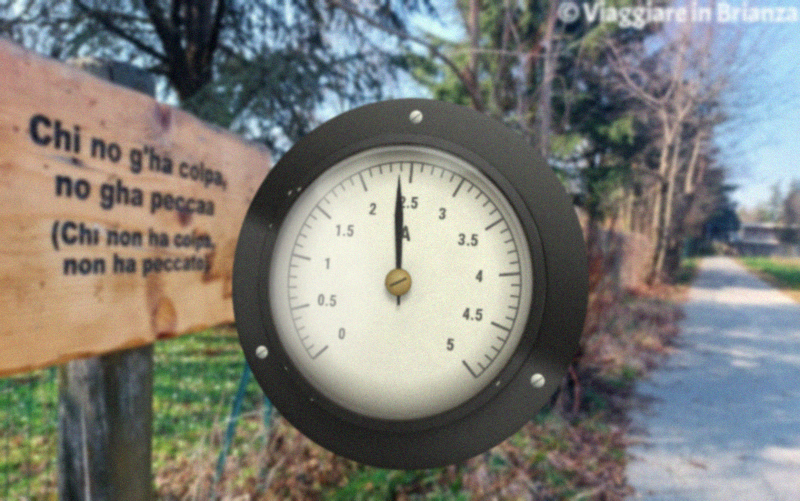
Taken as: 2.4,A
